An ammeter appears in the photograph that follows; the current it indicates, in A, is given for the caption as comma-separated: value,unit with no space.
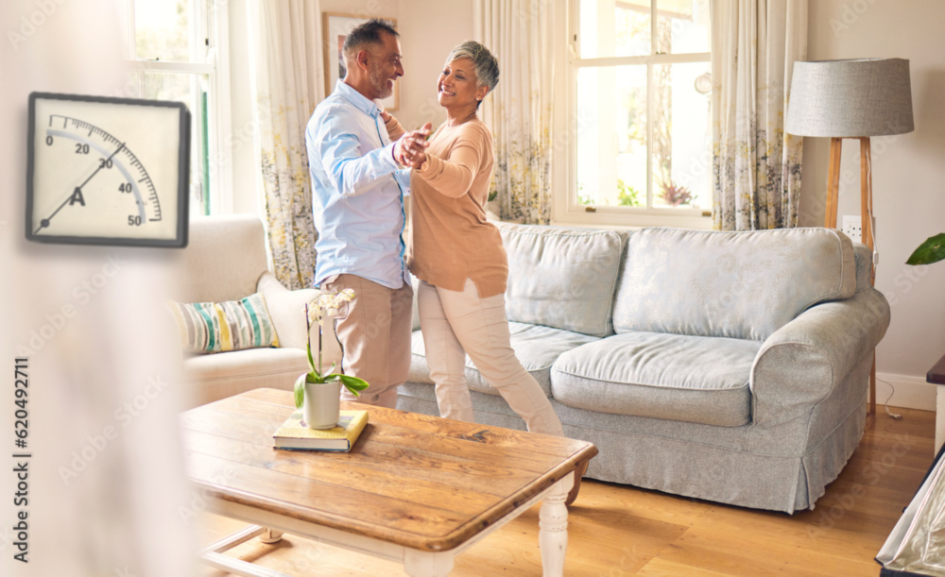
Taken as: 30,A
